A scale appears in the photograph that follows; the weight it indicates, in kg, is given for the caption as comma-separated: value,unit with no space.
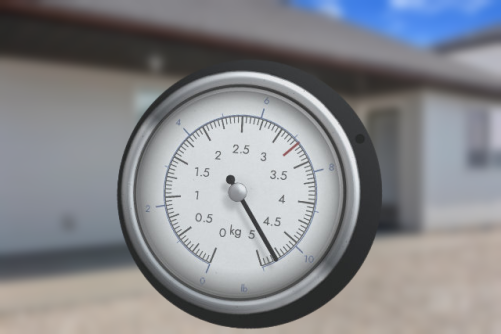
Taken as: 4.8,kg
